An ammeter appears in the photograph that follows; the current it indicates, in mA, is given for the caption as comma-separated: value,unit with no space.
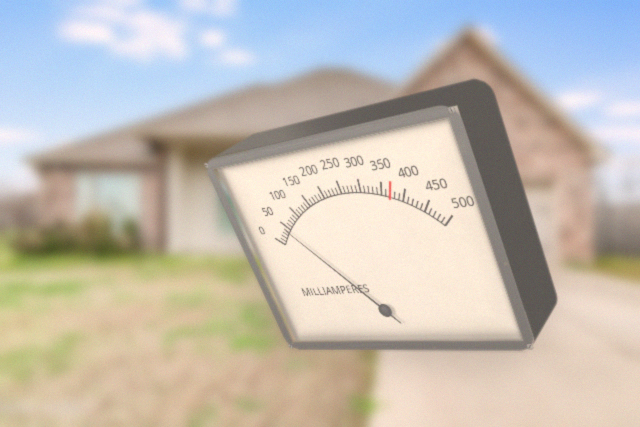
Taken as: 50,mA
